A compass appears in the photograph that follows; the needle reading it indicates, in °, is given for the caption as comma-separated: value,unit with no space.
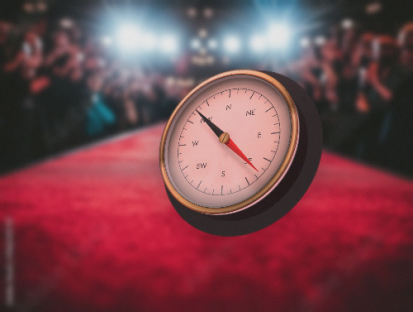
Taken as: 135,°
